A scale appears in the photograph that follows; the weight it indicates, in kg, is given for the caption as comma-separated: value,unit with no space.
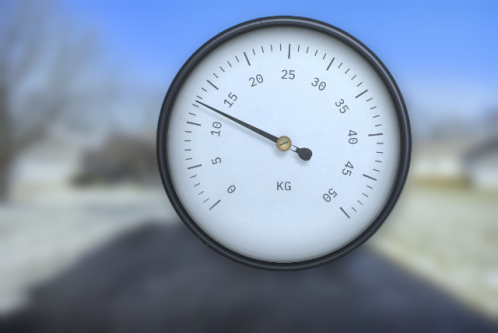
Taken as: 12.5,kg
